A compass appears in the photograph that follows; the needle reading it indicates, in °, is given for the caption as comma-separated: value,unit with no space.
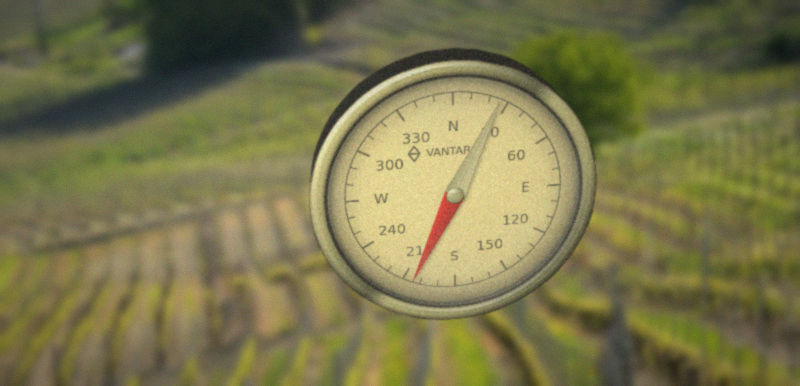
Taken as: 205,°
